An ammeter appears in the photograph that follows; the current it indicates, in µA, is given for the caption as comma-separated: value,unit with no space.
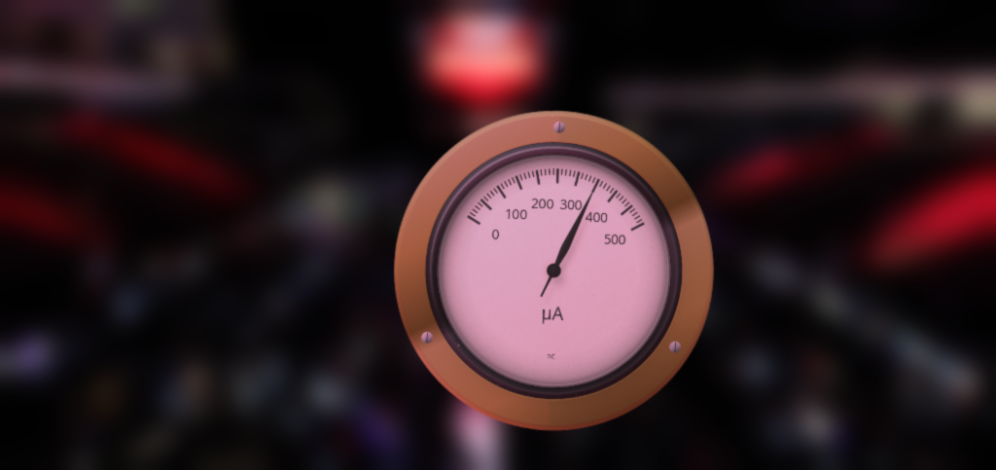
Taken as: 350,µA
